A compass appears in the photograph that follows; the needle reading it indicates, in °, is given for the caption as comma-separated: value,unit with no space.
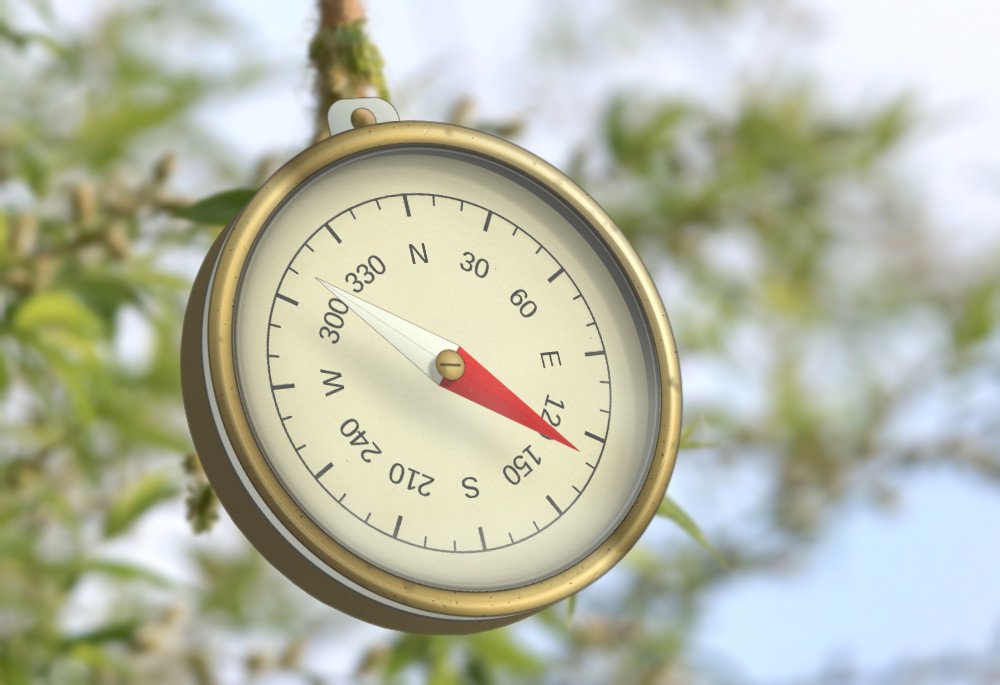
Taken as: 130,°
